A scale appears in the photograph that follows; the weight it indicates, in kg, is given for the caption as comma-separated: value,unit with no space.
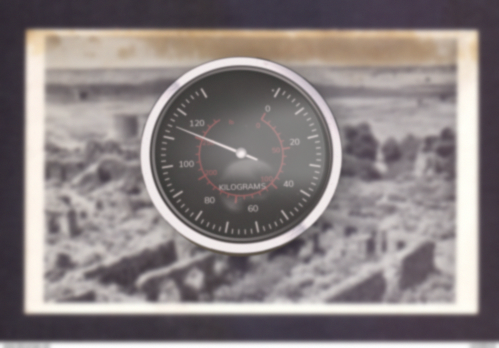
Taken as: 114,kg
